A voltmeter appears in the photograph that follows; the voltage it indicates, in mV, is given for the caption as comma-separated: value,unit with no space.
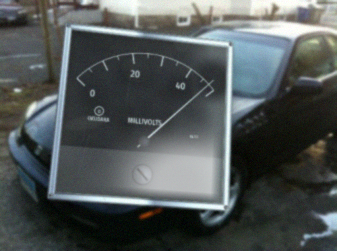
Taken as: 47.5,mV
